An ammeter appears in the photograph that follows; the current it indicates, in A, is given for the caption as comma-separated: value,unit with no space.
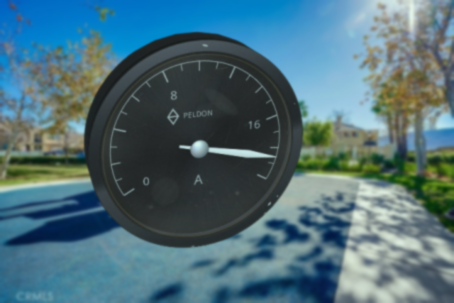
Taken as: 18.5,A
